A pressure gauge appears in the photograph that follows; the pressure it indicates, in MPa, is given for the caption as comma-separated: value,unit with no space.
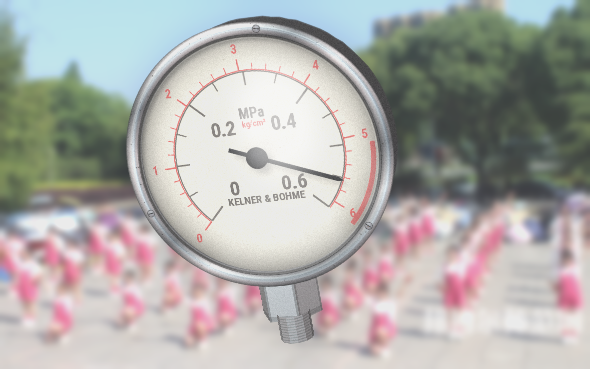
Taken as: 0.55,MPa
